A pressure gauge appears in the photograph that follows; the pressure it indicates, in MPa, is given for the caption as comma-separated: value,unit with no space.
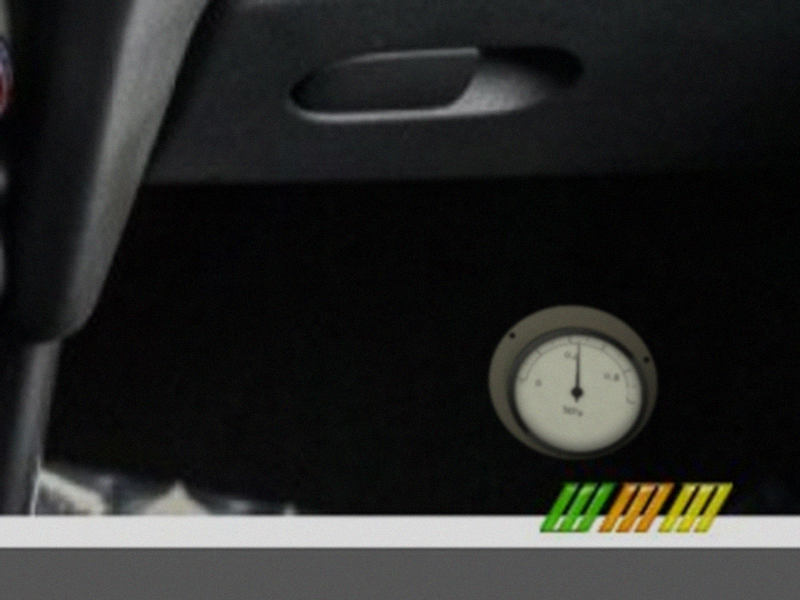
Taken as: 0.45,MPa
